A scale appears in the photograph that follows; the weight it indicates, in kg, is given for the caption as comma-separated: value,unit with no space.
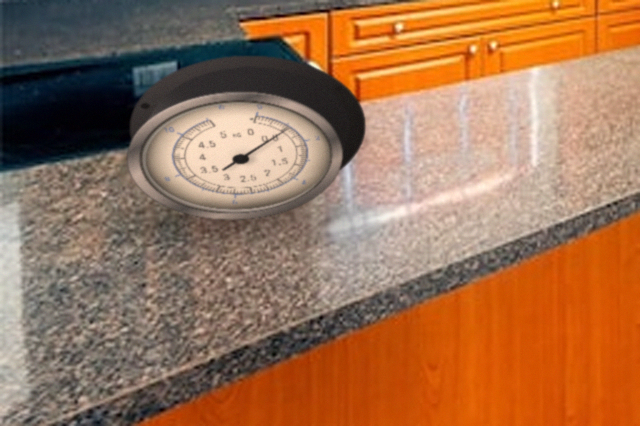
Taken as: 0.5,kg
